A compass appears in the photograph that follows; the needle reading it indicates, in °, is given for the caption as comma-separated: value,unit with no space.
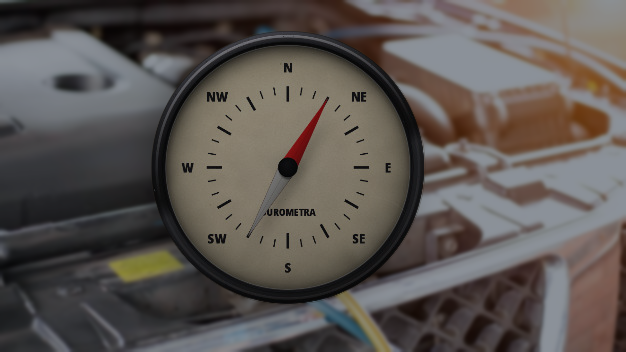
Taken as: 30,°
